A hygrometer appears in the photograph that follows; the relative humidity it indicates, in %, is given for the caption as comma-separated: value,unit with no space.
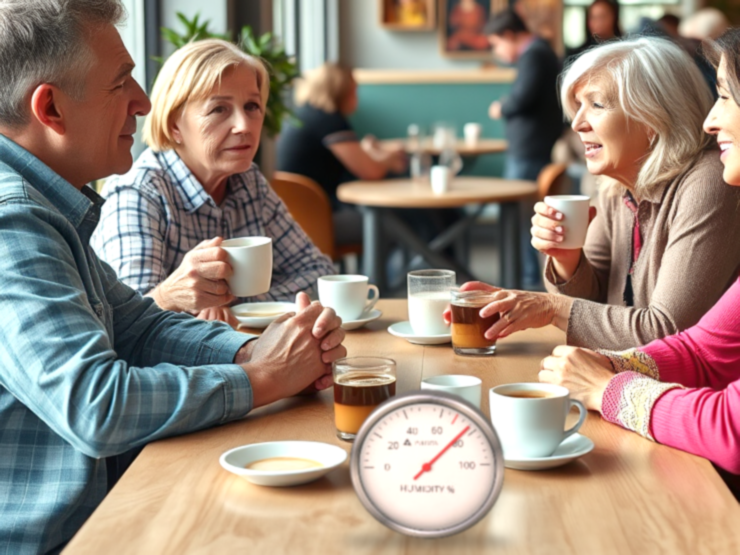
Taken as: 76,%
